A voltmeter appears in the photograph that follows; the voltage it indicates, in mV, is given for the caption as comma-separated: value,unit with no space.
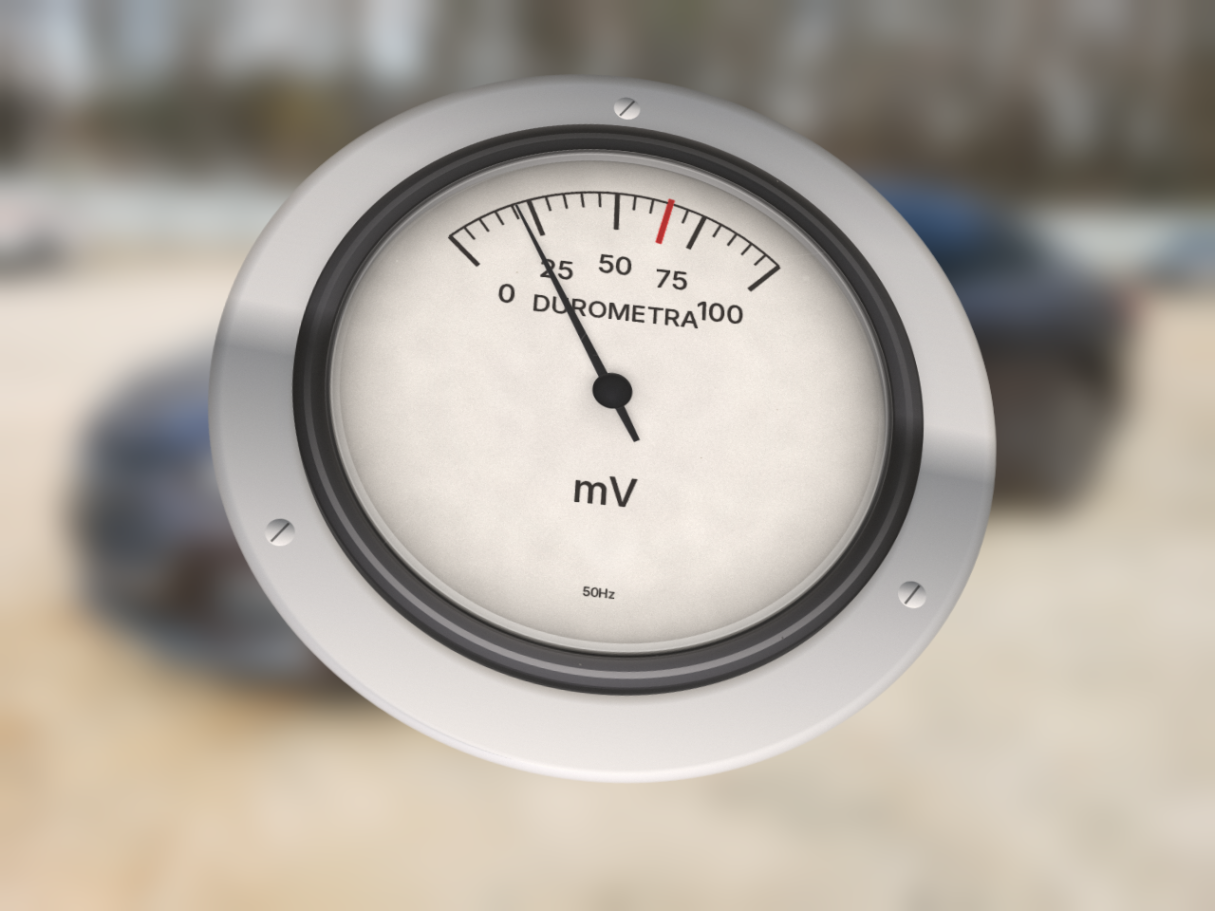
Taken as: 20,mV
